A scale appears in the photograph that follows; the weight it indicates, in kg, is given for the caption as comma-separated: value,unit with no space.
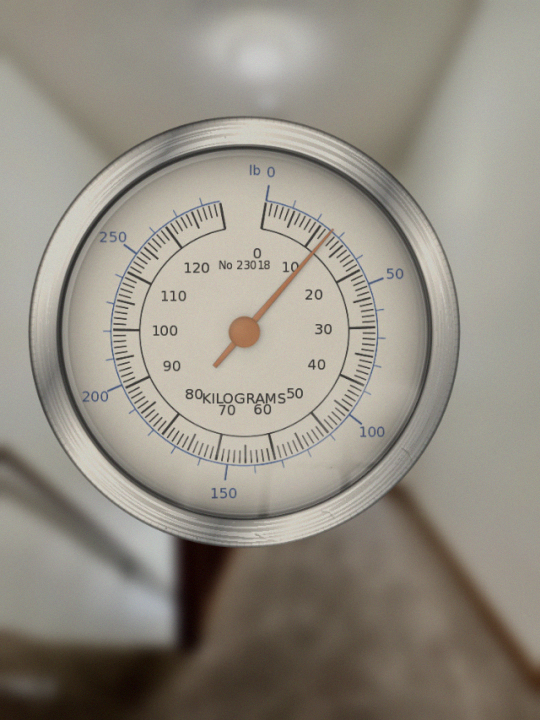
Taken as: 12,kg
